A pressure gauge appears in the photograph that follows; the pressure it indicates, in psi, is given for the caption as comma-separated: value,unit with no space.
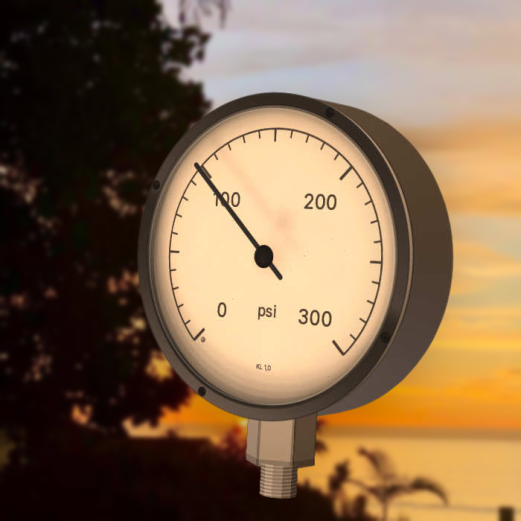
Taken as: 100,psi
